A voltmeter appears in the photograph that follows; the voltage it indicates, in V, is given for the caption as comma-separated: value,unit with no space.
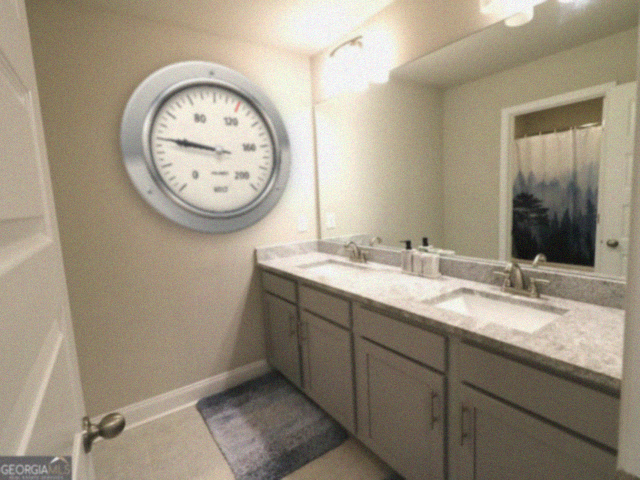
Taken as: 40,V
